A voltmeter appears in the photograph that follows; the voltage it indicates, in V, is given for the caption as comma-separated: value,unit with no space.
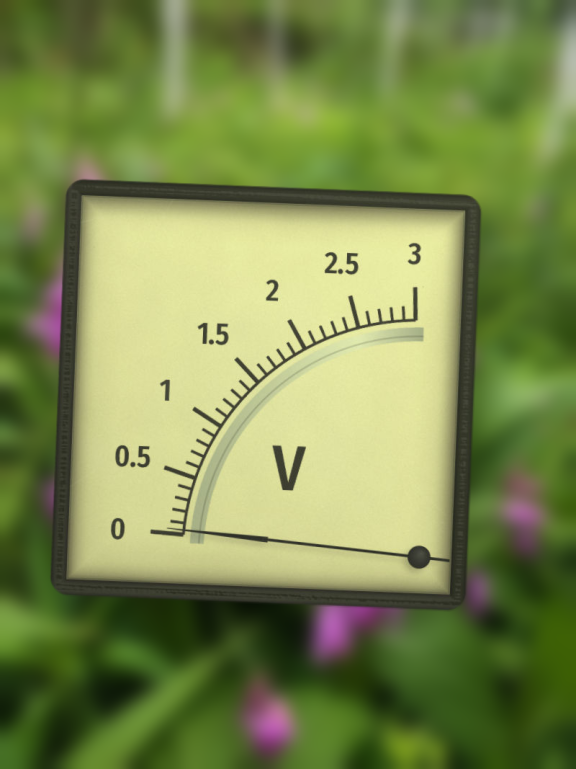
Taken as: 0.05,V
